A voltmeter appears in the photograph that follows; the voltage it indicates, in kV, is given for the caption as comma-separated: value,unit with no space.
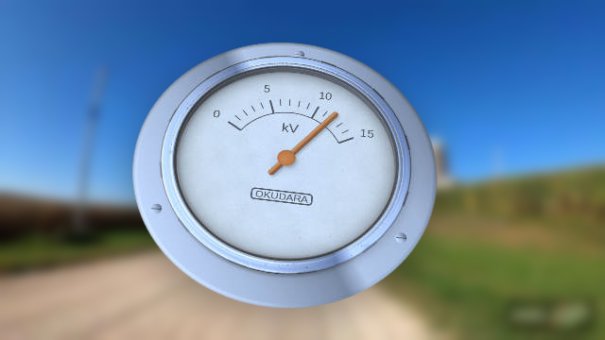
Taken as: 12,kV
